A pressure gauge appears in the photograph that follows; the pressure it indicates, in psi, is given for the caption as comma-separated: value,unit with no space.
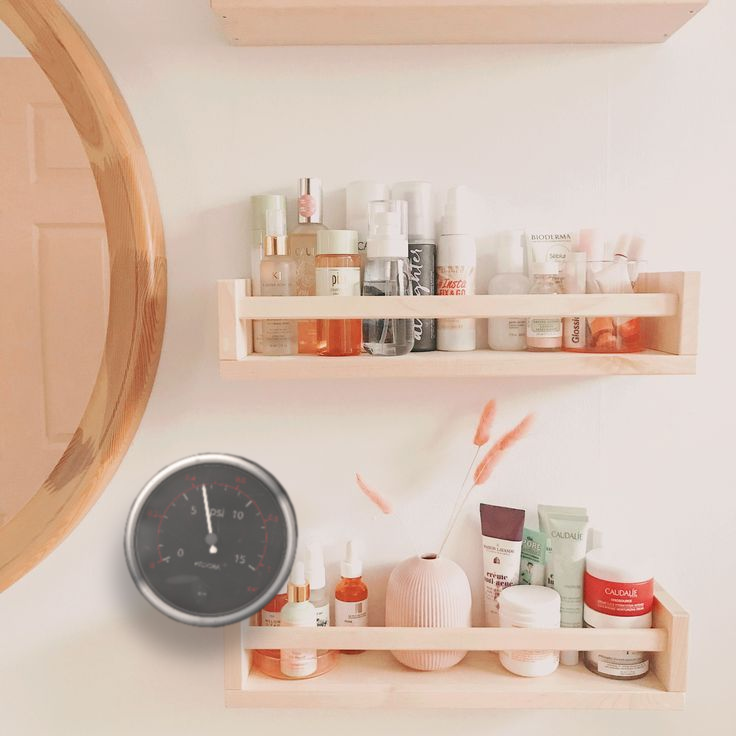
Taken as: 6.5,psi
